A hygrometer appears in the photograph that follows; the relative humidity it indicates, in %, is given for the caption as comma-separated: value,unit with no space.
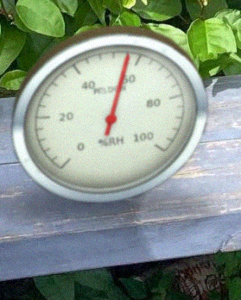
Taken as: 56,%
